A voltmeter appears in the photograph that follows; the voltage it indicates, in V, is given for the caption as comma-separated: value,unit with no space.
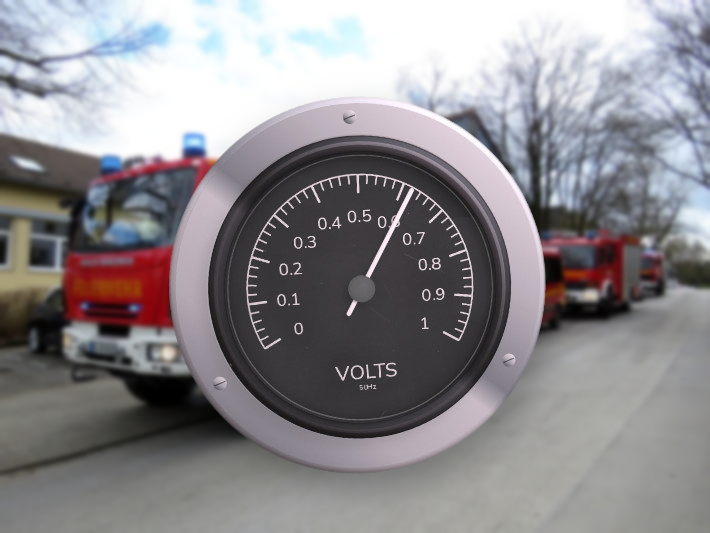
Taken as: 0.62,V
